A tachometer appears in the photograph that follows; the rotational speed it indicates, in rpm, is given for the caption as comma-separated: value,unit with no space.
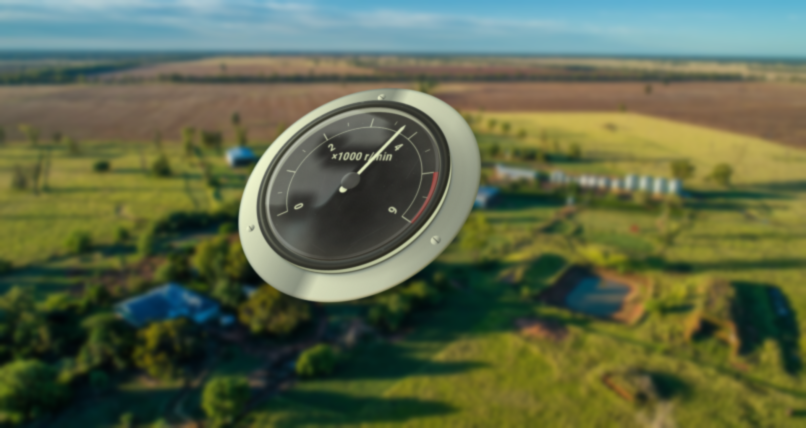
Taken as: 3750,rpm
